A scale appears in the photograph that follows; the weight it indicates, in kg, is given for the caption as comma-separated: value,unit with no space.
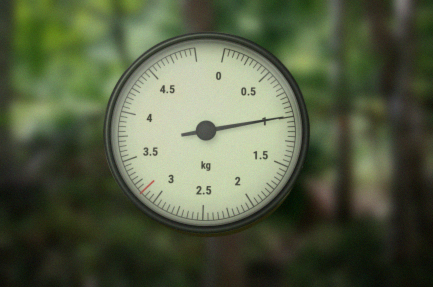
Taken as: 1,kg
